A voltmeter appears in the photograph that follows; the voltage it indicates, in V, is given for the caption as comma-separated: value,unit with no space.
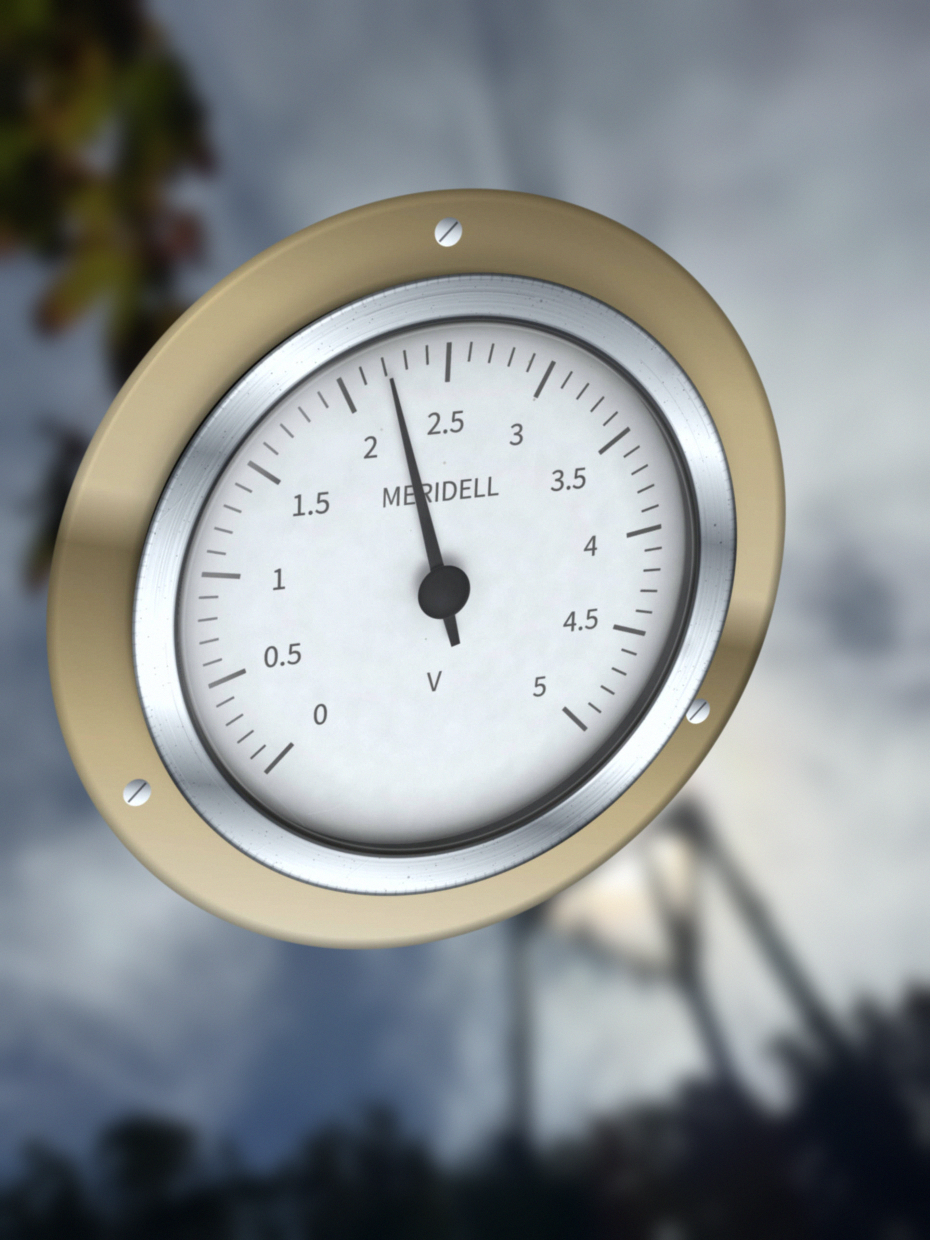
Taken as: 2.2,V
